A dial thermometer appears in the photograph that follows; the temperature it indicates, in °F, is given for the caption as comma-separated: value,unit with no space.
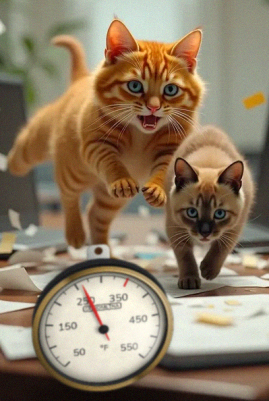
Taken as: 262.5,°F
